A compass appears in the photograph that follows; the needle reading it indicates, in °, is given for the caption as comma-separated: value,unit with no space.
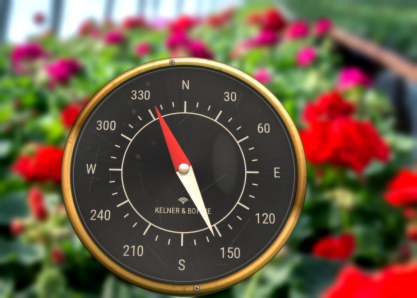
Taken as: 335,°
